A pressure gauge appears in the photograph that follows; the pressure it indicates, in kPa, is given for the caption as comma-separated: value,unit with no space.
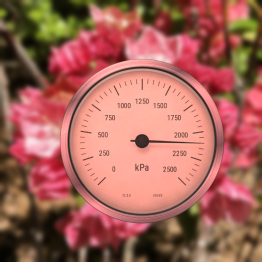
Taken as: 2100,kPa
